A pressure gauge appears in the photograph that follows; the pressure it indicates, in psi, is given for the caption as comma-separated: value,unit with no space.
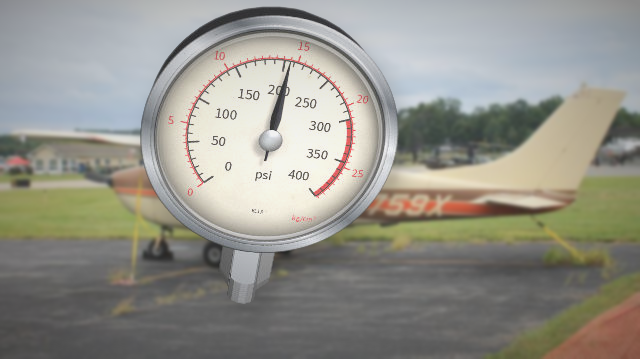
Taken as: 205,psi
